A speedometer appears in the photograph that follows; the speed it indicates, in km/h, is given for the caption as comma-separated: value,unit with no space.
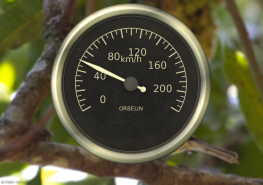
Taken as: 50,km/h
